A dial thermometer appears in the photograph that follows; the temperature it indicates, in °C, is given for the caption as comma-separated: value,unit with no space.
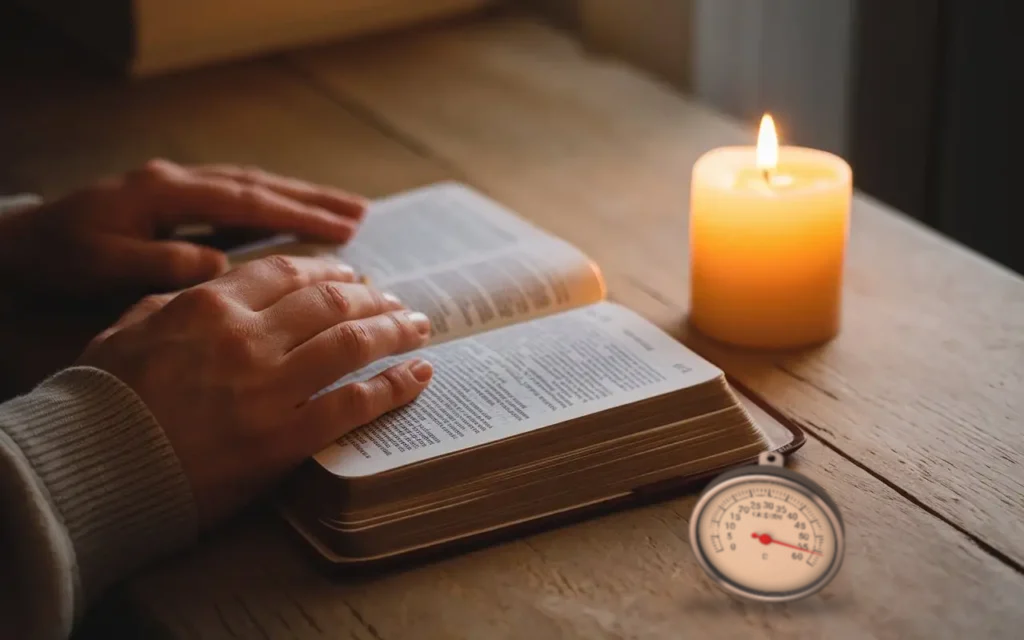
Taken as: 55,°C
